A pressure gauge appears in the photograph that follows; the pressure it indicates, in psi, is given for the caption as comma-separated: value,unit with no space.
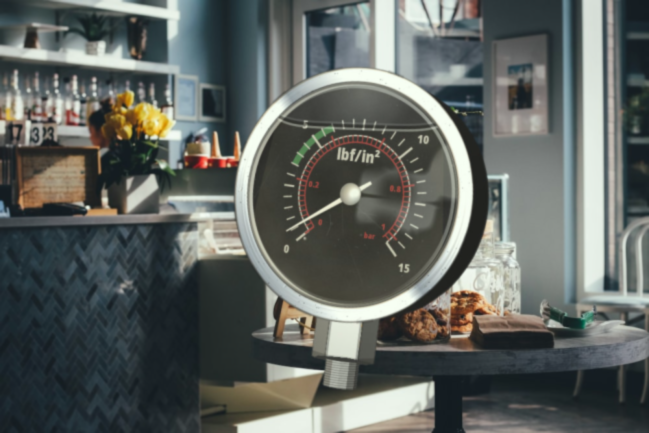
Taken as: 0.5,psi
